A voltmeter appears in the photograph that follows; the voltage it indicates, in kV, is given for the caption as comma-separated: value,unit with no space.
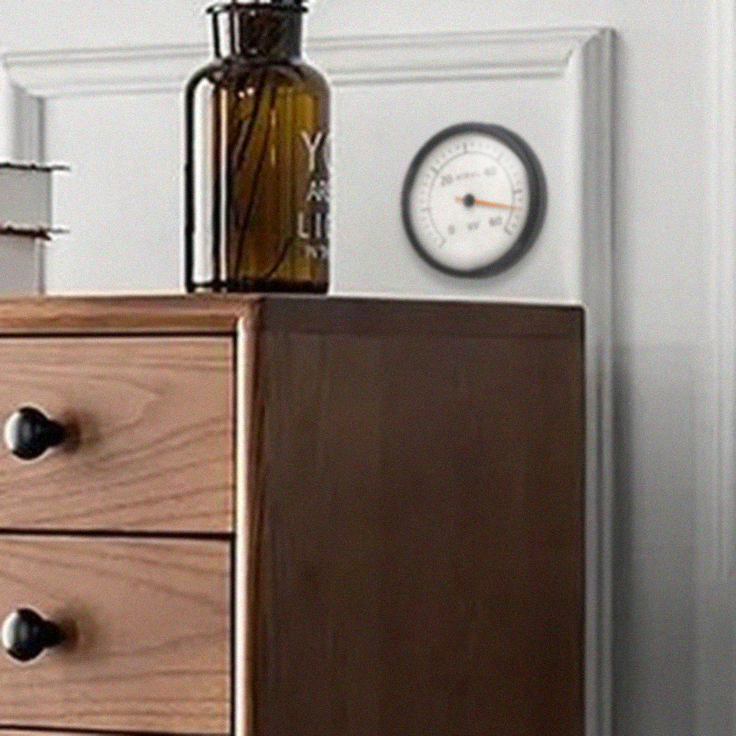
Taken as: 54,kV
